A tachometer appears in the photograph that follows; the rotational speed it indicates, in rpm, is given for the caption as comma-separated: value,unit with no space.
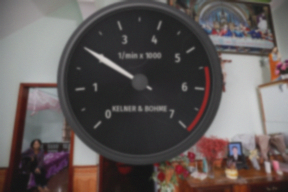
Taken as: 2000,rpm
